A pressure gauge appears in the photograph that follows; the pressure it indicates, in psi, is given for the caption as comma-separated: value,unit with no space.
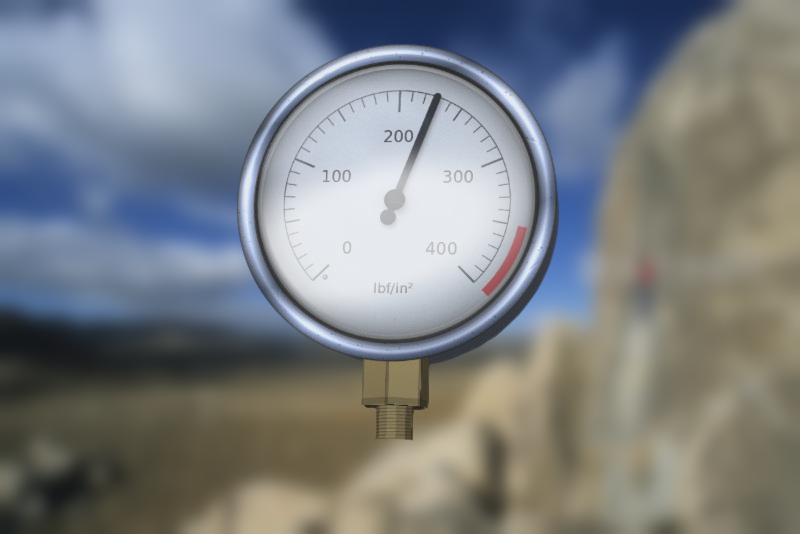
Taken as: 230,psi
